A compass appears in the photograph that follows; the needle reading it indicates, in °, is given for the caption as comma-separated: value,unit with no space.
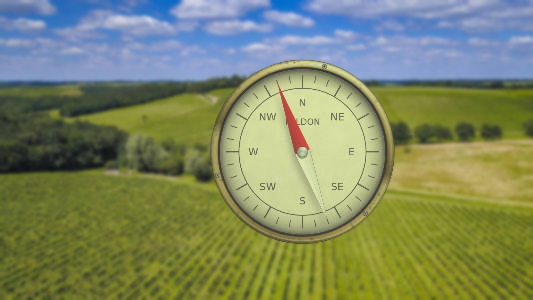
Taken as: 340,°
